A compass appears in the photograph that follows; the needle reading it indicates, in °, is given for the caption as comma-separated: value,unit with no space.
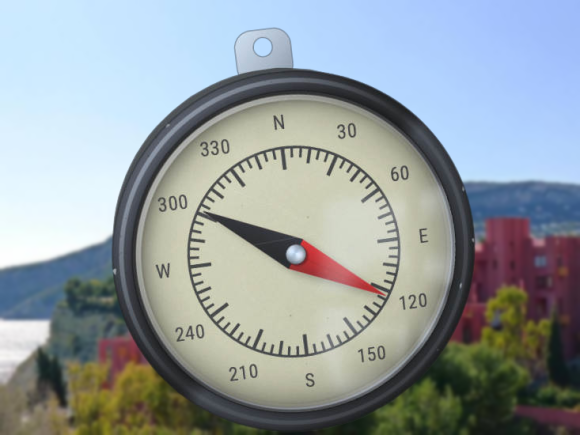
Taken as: 122.5,°
